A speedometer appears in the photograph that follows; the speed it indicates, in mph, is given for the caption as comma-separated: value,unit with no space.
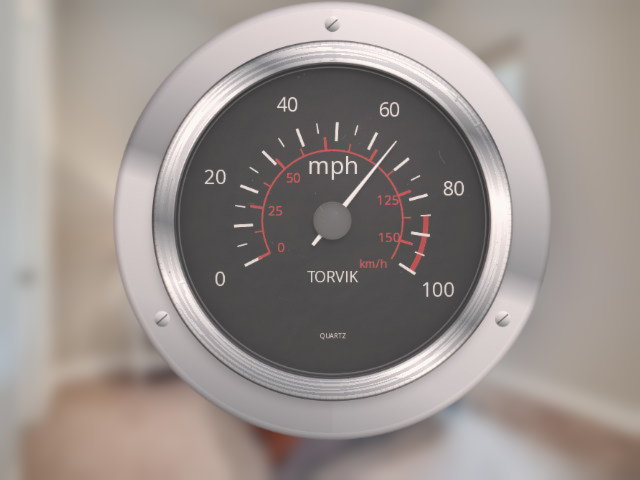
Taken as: 65,mph
